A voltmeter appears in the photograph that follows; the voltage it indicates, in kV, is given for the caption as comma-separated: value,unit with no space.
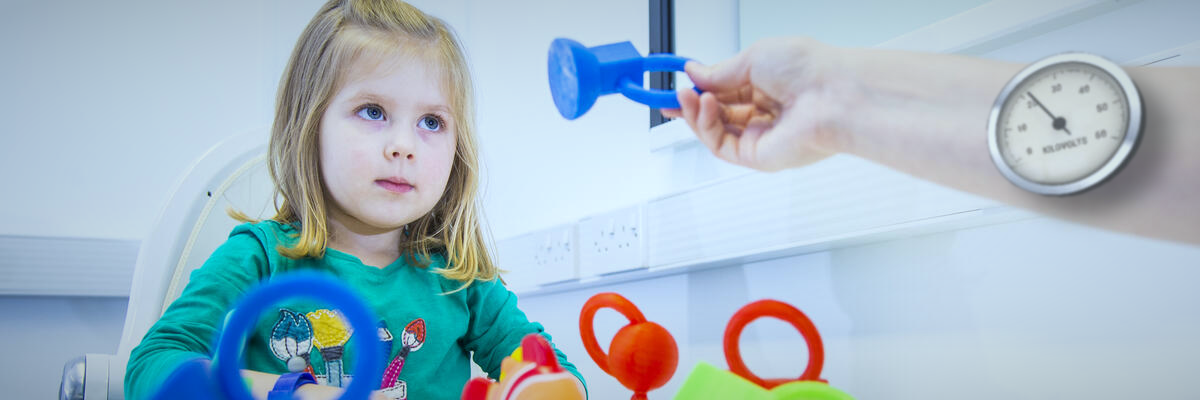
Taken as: 22,kV
